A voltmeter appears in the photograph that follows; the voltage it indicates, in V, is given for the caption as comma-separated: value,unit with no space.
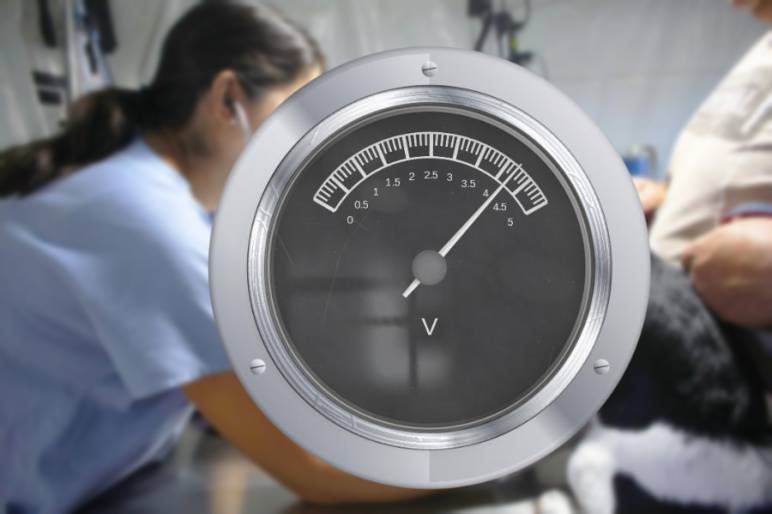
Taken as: 4.2,V
